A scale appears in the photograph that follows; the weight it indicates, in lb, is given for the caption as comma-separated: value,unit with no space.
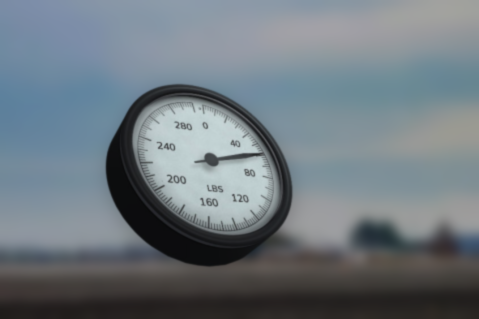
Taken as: 60,lb
